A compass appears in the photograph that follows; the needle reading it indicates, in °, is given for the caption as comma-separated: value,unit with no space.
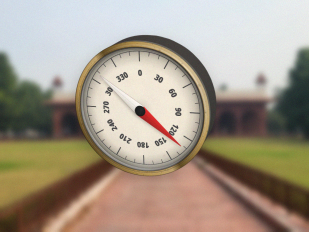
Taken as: 130,°
